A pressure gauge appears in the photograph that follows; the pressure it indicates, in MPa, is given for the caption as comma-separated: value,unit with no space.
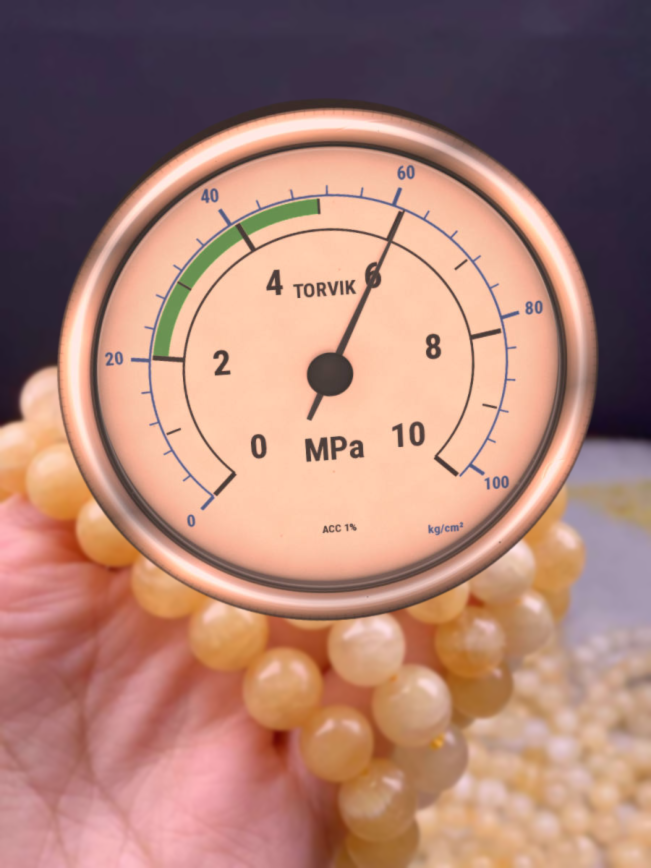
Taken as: 6,MPa
